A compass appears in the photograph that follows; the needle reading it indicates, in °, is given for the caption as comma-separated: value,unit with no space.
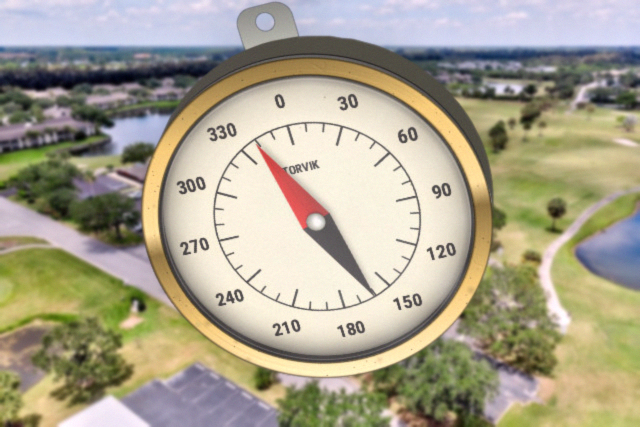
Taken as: 340,°
